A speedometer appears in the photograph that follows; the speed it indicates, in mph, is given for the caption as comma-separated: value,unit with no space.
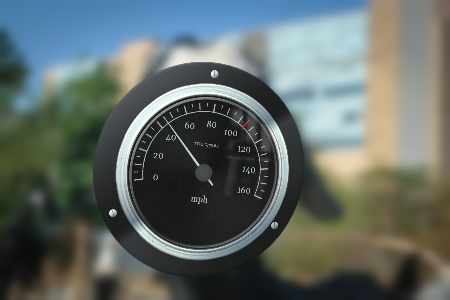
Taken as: 45,mph
